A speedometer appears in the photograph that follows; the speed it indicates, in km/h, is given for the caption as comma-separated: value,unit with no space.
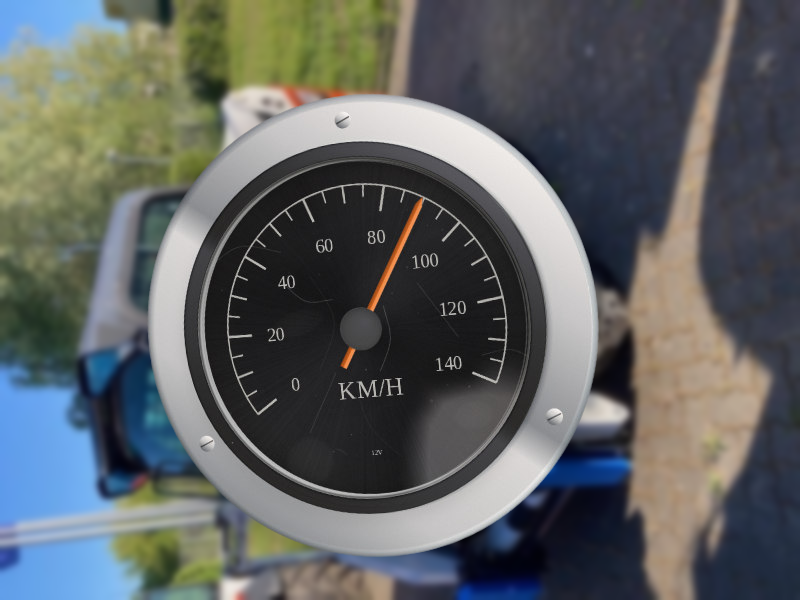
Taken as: 90,km/h
